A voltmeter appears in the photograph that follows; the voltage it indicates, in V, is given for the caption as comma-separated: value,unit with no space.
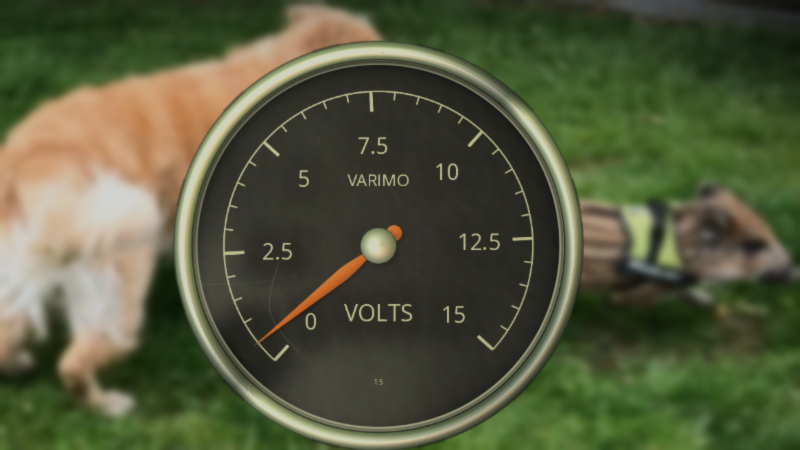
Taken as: 0.5,V
